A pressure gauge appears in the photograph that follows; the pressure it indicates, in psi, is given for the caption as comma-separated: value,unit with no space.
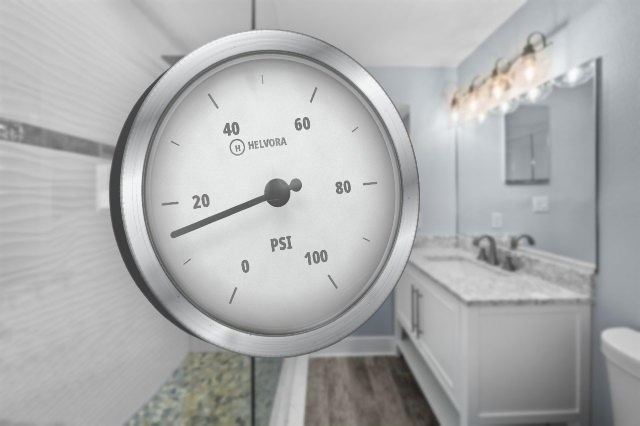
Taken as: 15,psi
